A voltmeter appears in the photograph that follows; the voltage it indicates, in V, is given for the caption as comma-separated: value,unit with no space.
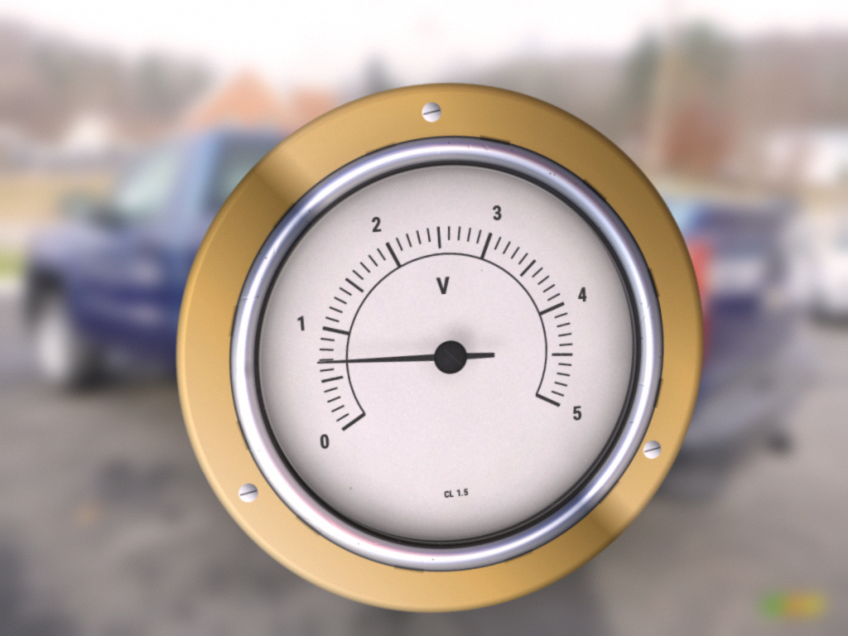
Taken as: 0.7,V
